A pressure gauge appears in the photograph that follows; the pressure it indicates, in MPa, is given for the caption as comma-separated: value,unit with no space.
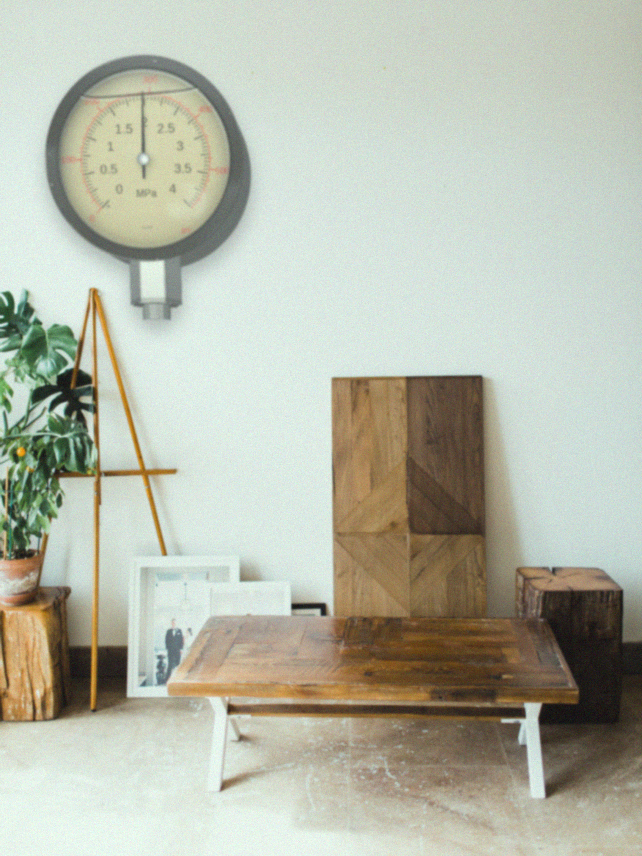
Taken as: 2,MPa
